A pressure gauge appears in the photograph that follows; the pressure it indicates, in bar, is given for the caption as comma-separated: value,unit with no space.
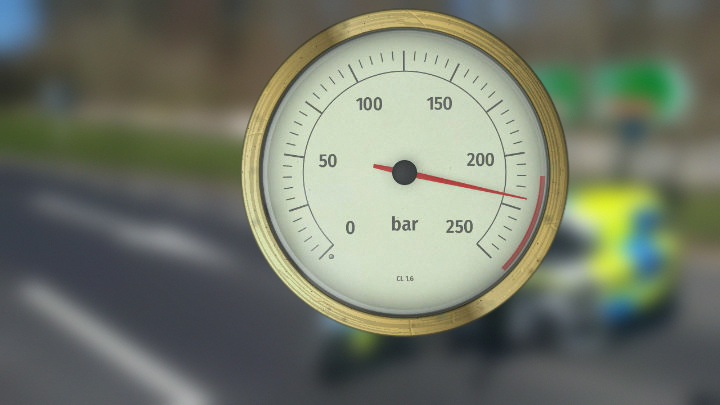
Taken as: 220,bar
